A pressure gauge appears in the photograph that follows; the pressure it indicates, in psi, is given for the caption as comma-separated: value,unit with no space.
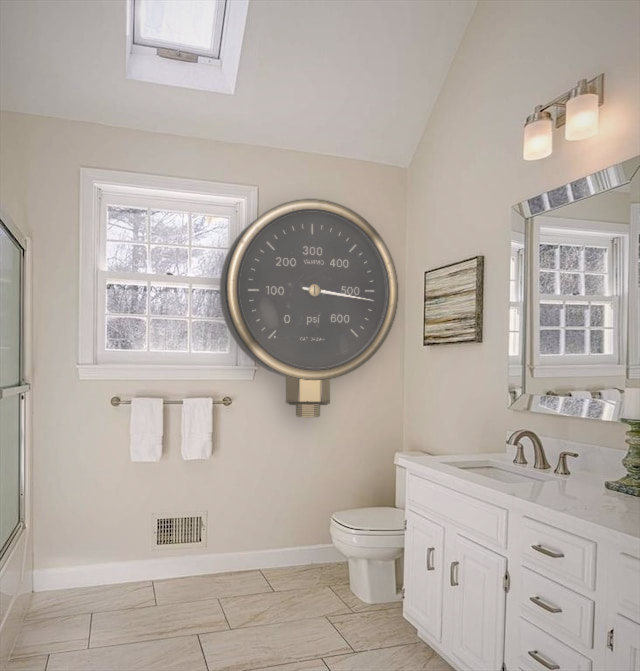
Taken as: 520,psi
